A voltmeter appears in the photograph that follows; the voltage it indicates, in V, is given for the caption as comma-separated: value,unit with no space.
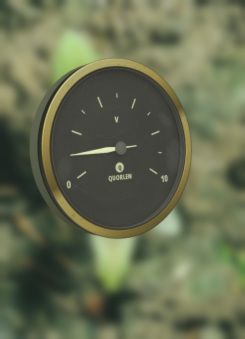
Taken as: 1,V
